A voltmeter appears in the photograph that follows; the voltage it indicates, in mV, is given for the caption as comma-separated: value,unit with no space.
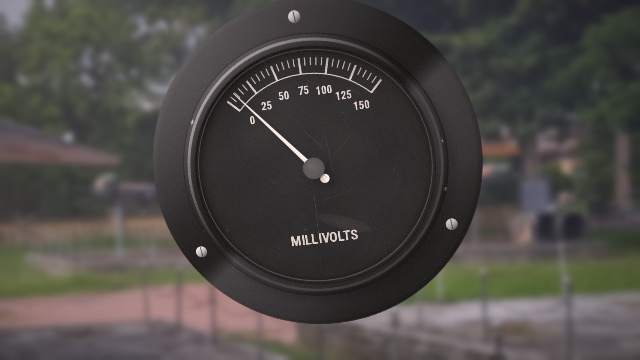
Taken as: 10,mV
